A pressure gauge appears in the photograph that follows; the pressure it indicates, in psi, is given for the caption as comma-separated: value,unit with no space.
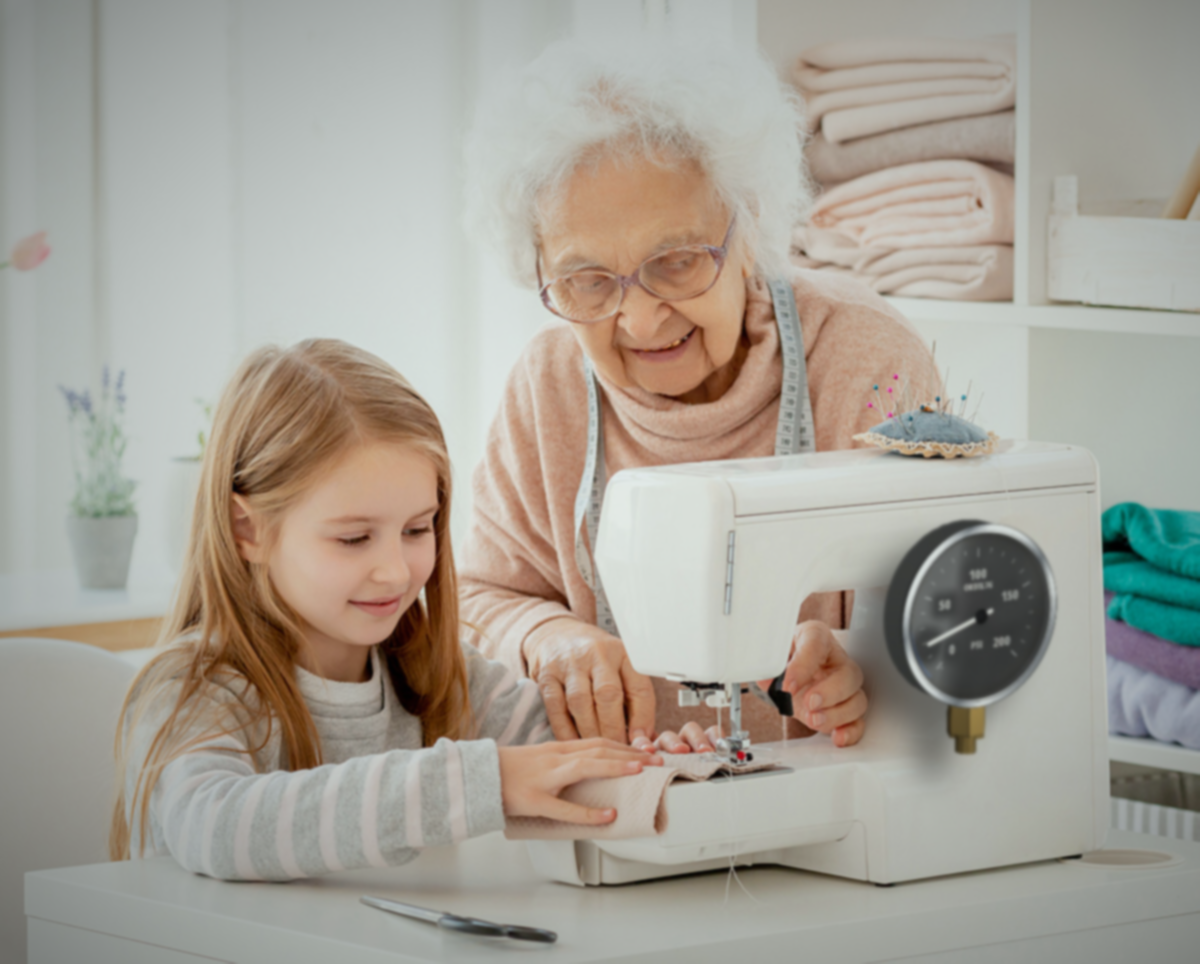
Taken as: 20,psi
